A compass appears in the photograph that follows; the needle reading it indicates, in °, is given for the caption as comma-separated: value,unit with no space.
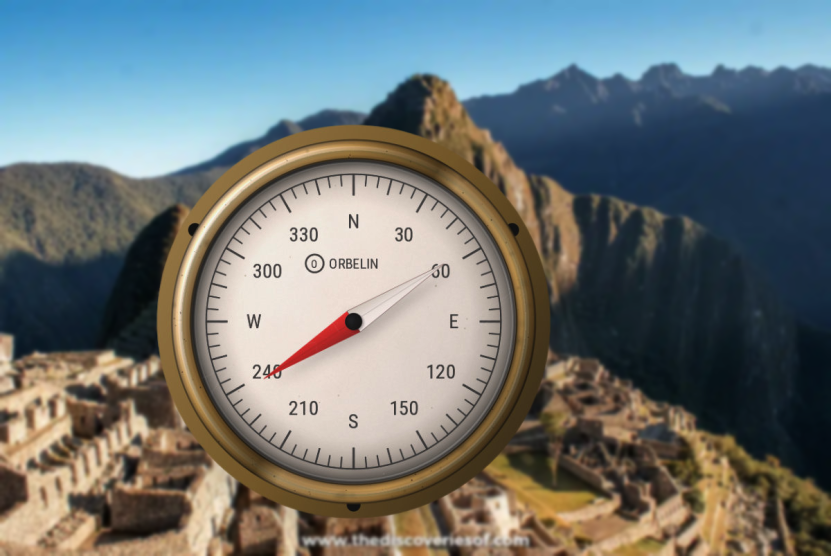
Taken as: 237.5,°
